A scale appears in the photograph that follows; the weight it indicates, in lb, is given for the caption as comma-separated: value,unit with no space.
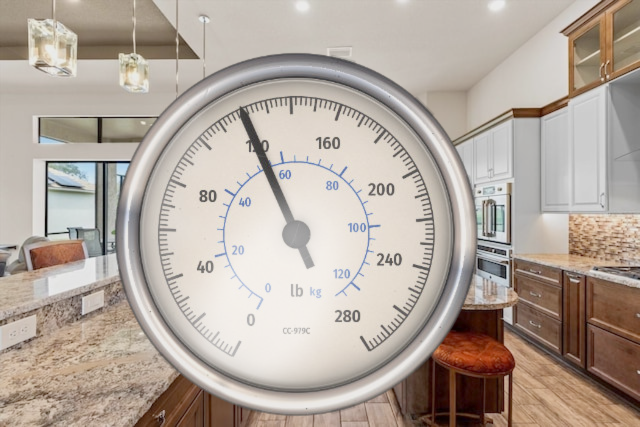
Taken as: 120,lb
